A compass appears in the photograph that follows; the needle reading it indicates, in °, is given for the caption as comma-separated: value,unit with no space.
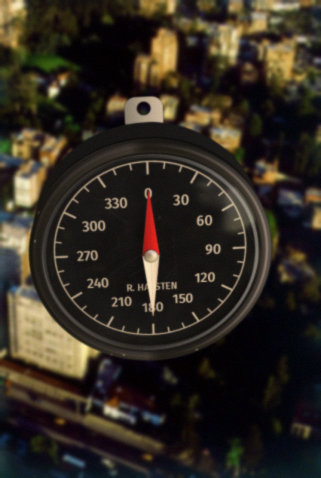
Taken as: 0,°
